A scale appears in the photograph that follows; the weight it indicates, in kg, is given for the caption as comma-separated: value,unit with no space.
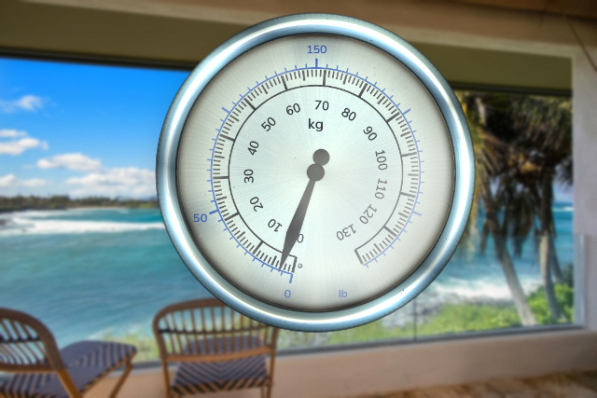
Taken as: 3,kg
